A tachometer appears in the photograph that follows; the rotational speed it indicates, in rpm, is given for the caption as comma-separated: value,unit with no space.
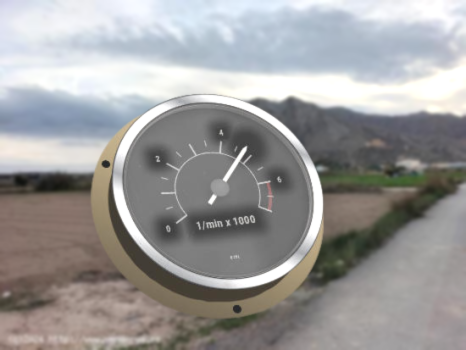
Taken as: 4750,rpm
